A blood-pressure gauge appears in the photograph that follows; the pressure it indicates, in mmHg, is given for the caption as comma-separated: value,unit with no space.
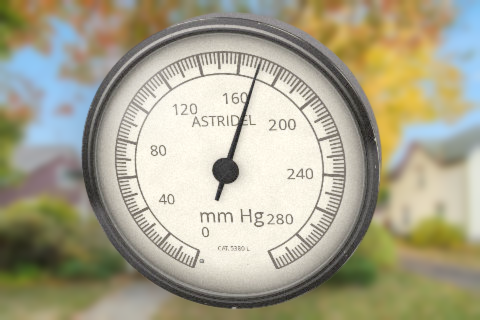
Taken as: 170,mmHg
